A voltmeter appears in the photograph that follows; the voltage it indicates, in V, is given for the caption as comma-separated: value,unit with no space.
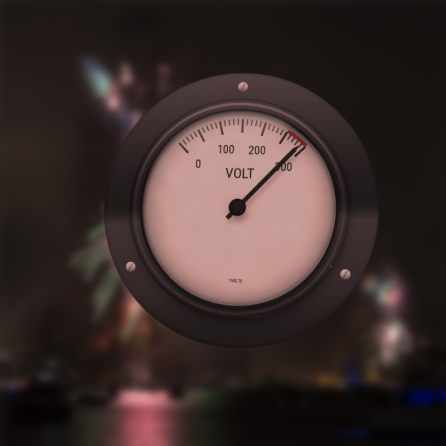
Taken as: 290,V
